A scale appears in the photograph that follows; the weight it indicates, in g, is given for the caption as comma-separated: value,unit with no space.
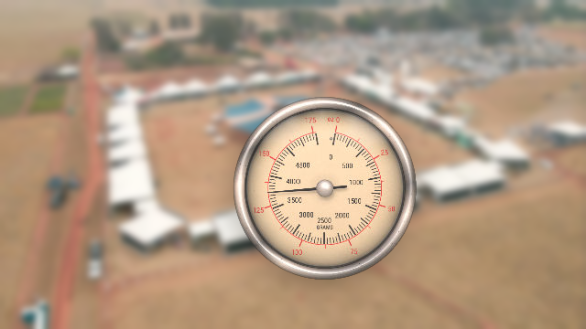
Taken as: 3750,g
